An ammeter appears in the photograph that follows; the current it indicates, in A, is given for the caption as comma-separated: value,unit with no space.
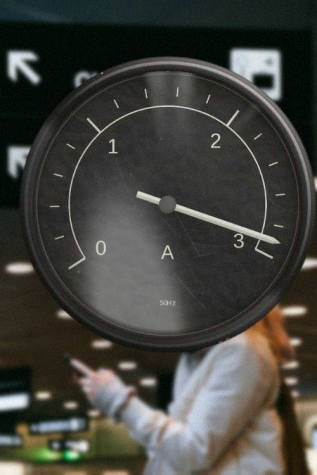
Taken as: 2.9,A
